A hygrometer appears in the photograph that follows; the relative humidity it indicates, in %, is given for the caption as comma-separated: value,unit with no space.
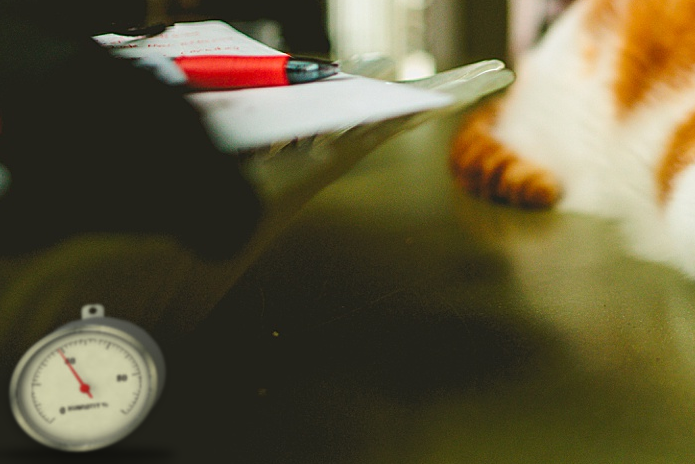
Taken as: 40,%
